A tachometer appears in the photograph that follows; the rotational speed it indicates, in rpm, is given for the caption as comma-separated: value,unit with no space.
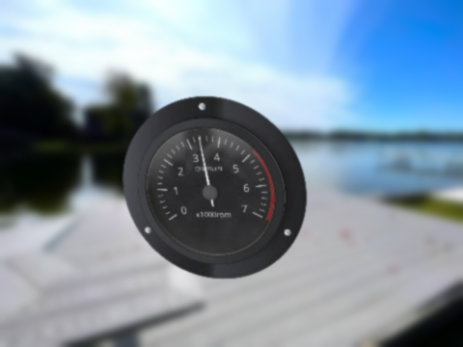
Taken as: 3400,rpm
